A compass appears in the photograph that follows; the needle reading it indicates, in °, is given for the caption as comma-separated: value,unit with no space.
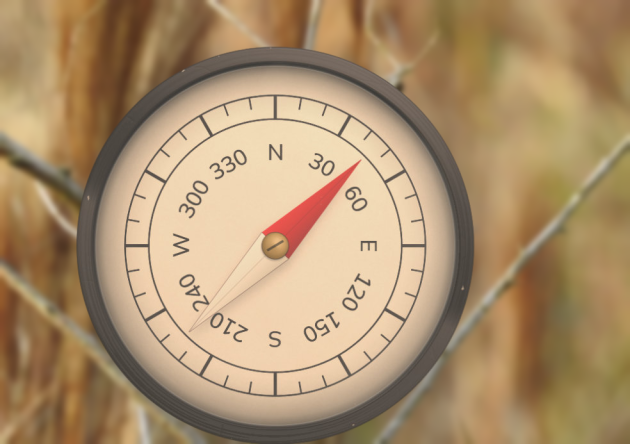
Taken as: 45,°
